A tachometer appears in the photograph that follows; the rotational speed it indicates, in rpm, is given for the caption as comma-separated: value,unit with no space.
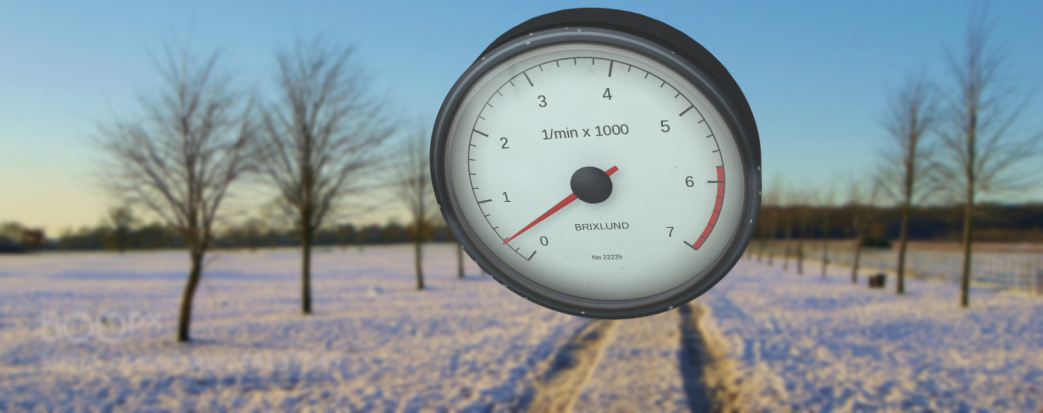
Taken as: 400,rpm
